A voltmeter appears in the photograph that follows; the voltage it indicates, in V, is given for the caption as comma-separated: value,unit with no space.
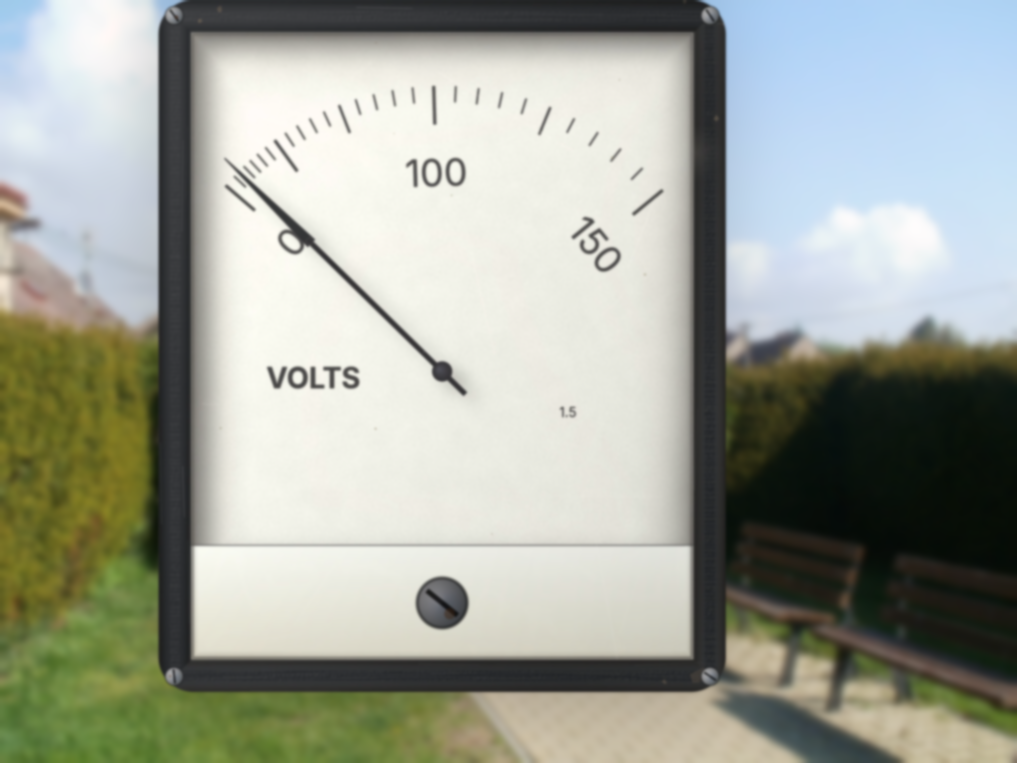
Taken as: 25,V
